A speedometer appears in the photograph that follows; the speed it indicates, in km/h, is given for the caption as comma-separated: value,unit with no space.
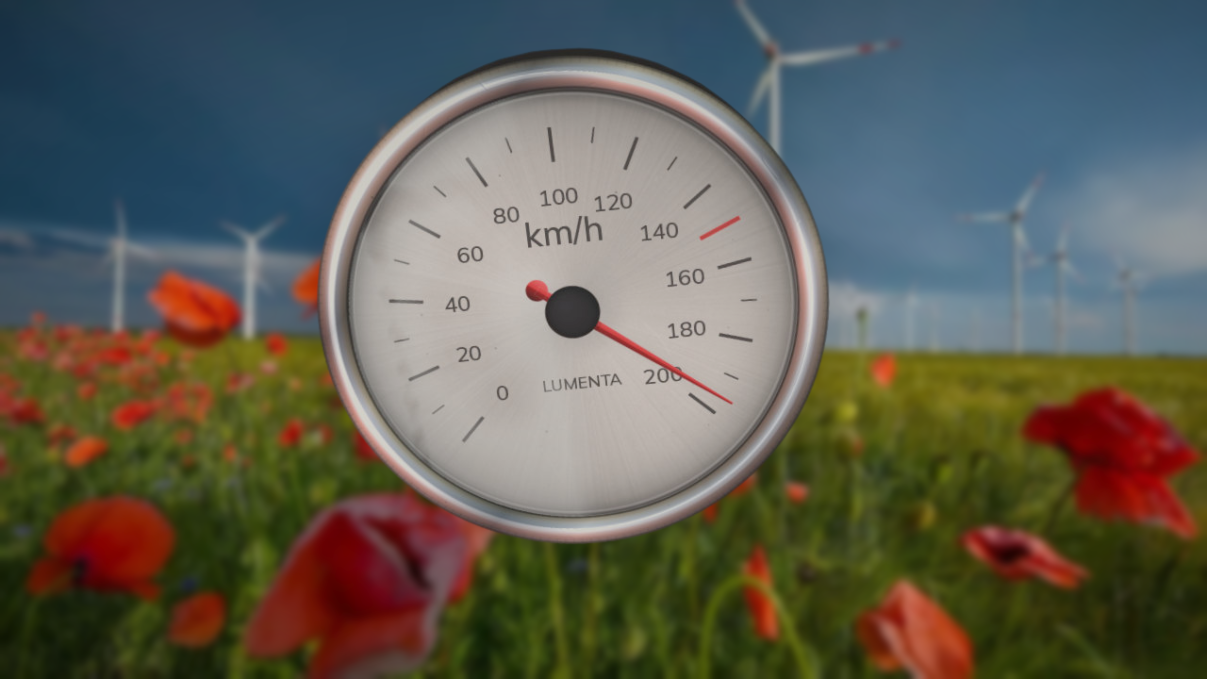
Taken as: 195,km/h
